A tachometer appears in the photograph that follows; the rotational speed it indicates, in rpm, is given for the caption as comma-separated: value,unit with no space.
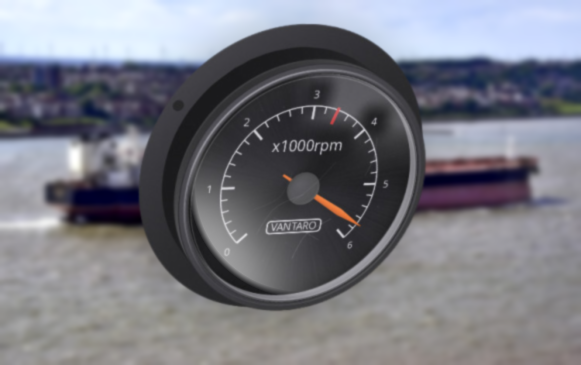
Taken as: 5700,rpm
